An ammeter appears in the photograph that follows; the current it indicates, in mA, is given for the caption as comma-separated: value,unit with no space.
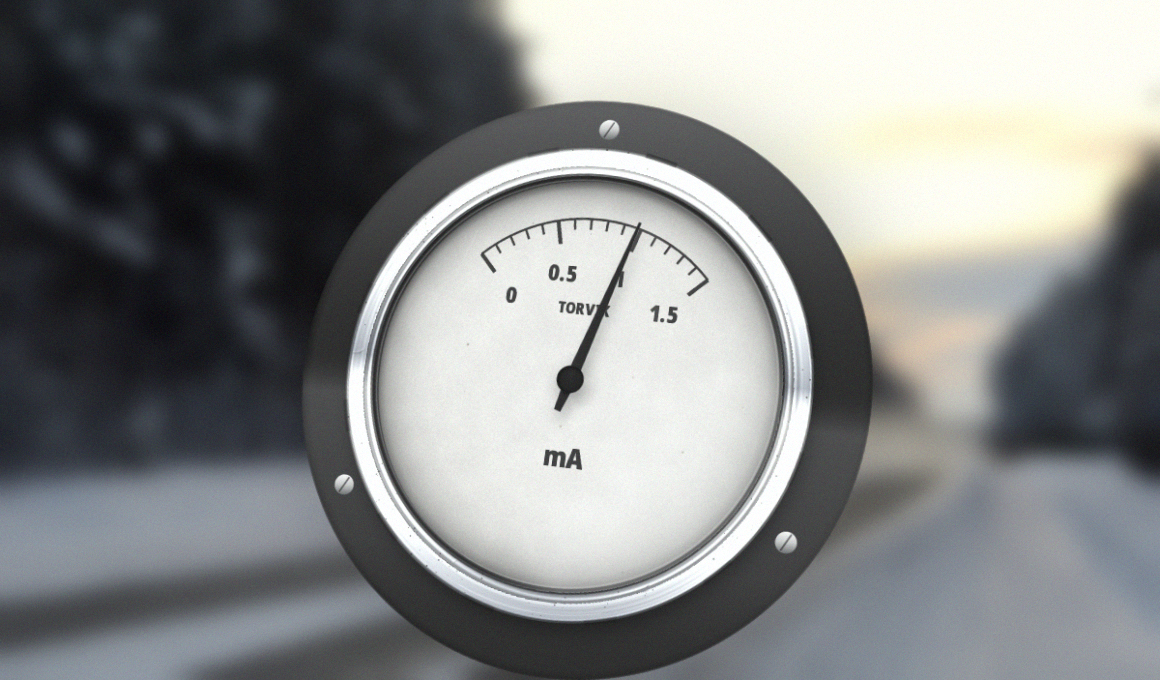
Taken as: 1,mA
